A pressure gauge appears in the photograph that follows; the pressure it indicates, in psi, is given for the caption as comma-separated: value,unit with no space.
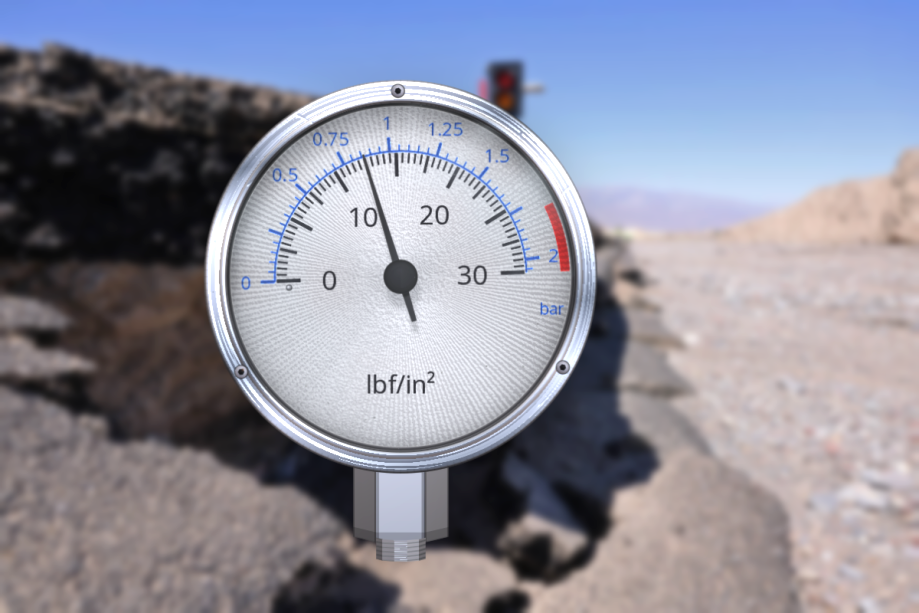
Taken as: 12.5,psi
